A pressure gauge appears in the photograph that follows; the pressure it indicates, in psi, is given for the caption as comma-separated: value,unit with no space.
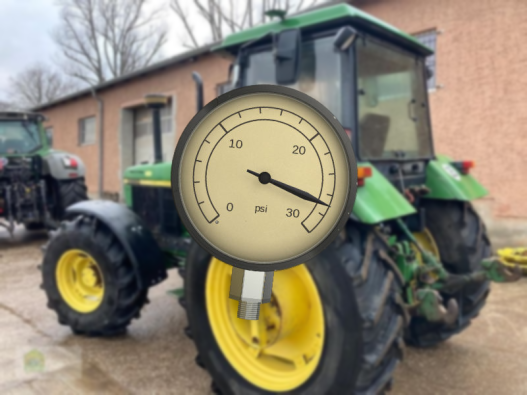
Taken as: 27,psi
